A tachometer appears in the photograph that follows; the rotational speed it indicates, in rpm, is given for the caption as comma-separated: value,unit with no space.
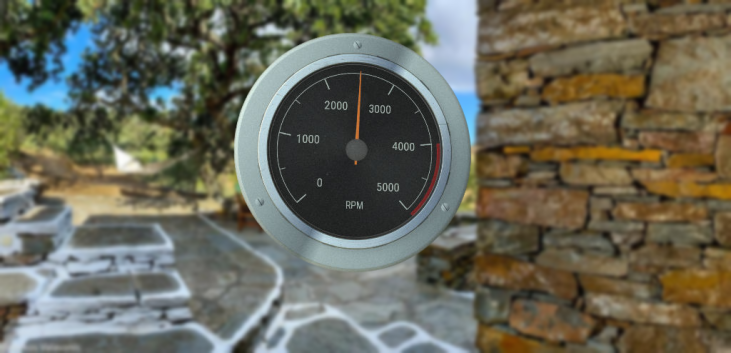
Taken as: 2500,rpm
